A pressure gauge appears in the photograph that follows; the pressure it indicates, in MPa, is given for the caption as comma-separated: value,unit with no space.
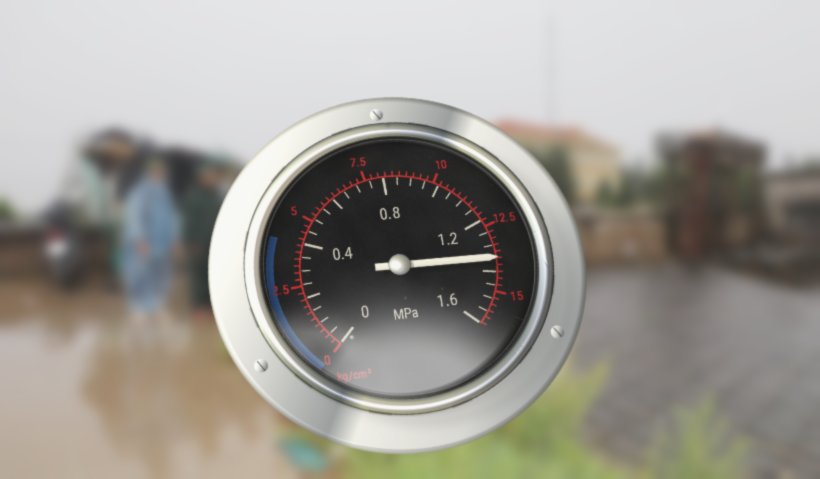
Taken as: 1.35,MPa
